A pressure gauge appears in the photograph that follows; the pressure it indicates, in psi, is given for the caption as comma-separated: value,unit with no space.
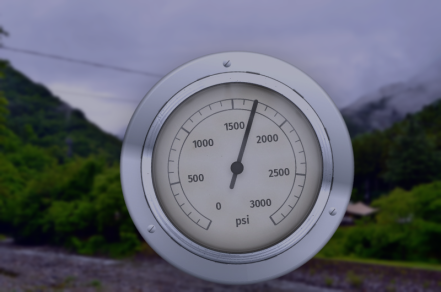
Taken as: 1700,psi
